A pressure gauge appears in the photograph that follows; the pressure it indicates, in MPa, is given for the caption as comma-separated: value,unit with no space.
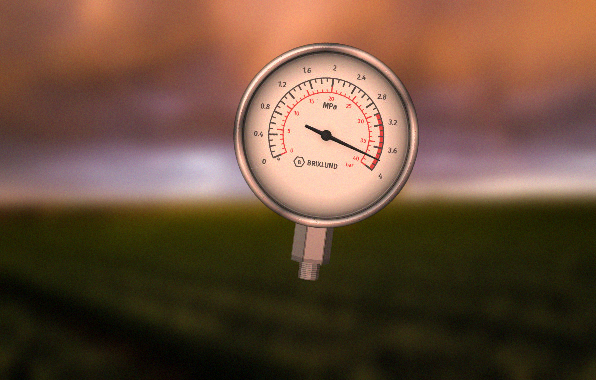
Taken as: 3.8,MPa
